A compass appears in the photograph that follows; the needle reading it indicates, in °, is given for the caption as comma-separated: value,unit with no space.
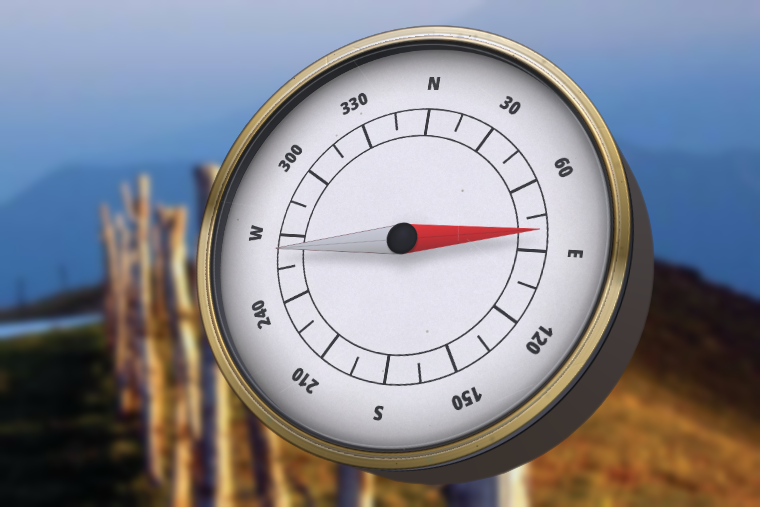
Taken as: 82.5,°
